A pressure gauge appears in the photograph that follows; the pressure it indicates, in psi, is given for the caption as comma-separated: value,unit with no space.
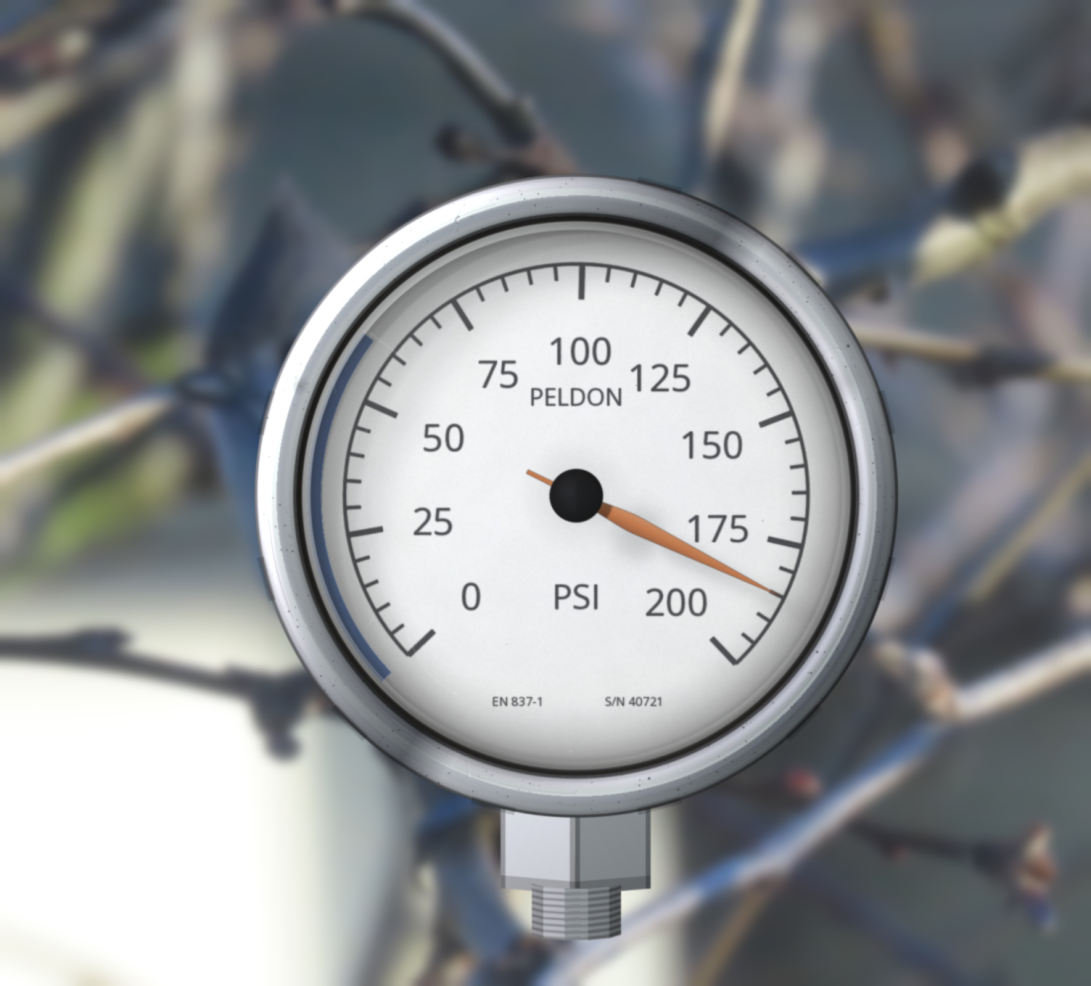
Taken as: 185,psi
